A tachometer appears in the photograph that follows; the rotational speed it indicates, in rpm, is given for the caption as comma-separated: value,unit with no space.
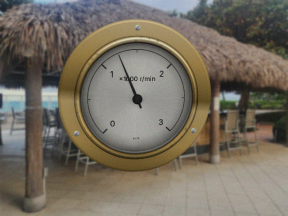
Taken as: 1250,rpm
